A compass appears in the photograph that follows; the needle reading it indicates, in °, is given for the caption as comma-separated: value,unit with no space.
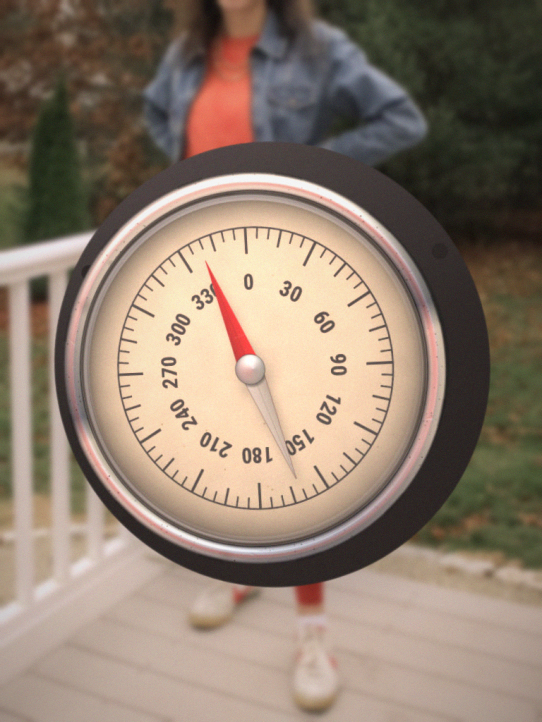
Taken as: 340,°
